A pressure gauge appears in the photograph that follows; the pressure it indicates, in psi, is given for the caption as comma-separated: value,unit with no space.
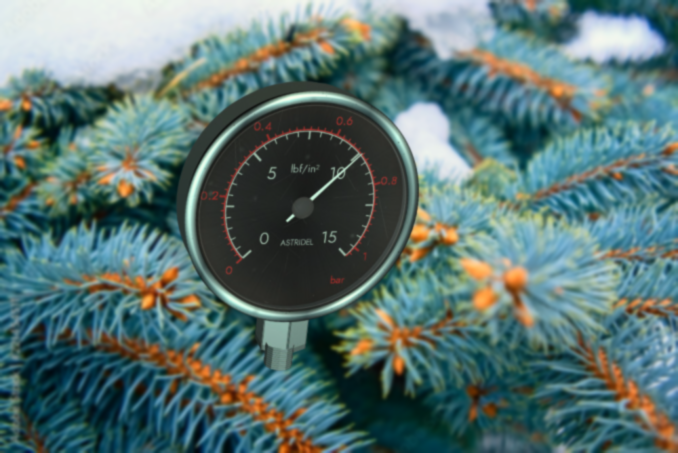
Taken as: 10,psi
